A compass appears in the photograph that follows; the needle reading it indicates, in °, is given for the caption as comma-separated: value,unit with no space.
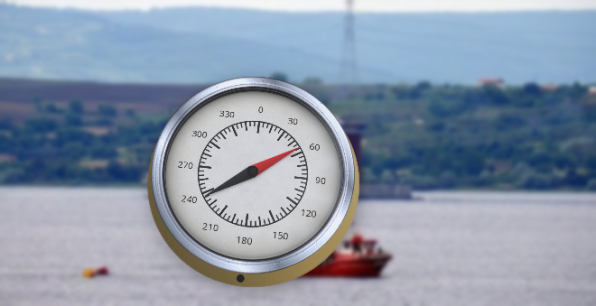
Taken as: 55,°
